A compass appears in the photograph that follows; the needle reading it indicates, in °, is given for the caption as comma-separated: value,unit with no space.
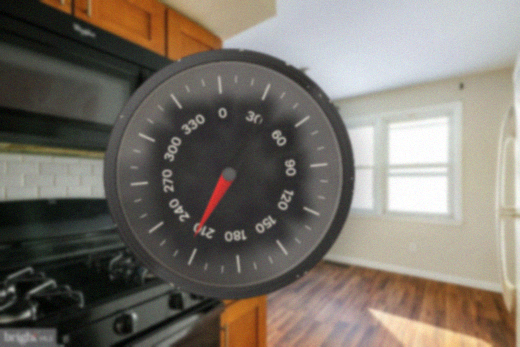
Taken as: 215,°
